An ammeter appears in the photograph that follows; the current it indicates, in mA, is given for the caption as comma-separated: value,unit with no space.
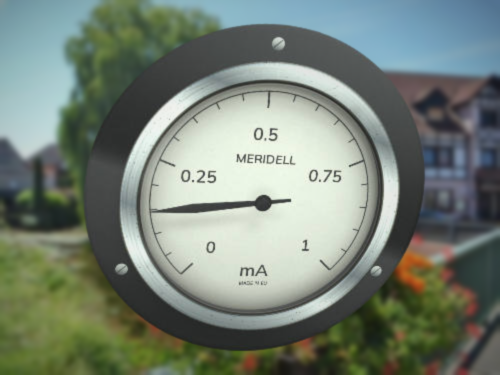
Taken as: 0.15,mA
